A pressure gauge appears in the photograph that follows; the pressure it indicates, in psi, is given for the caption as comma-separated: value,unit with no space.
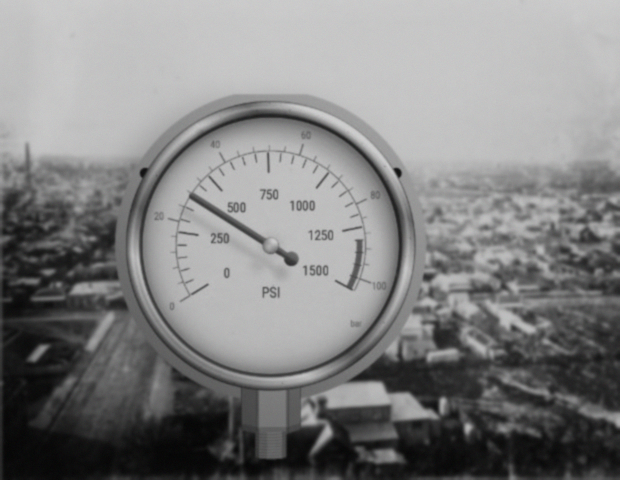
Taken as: 400,psi
